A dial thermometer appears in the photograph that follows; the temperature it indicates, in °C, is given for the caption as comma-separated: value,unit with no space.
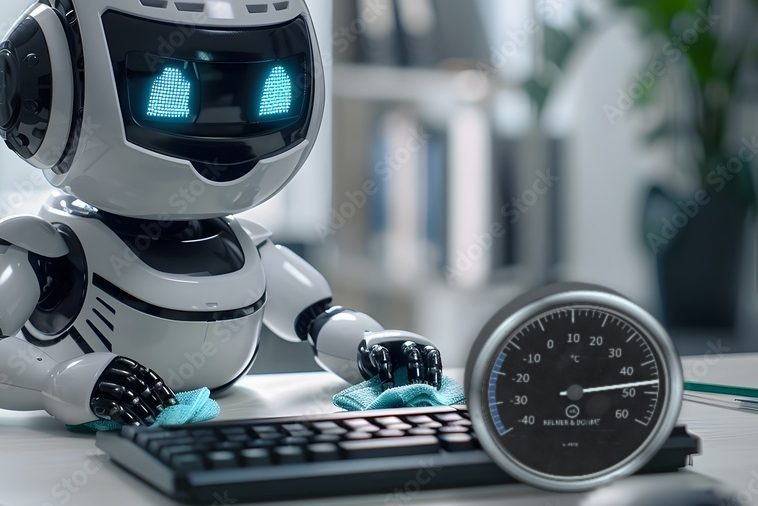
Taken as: 46,°C
